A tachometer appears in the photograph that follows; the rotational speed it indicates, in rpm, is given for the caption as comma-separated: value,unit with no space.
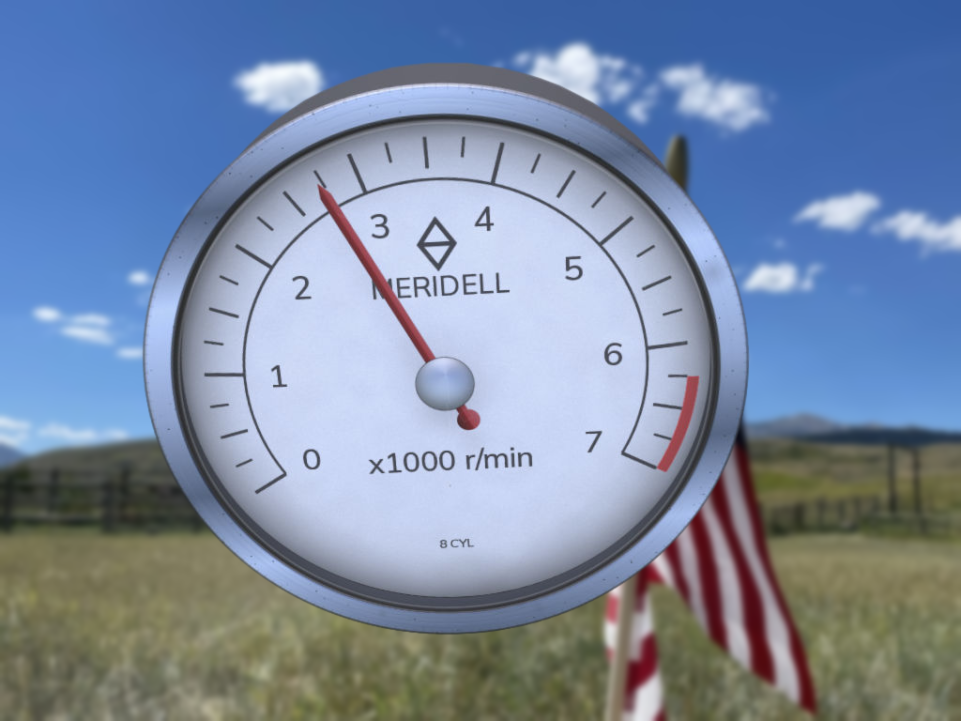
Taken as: 2750,rpm
